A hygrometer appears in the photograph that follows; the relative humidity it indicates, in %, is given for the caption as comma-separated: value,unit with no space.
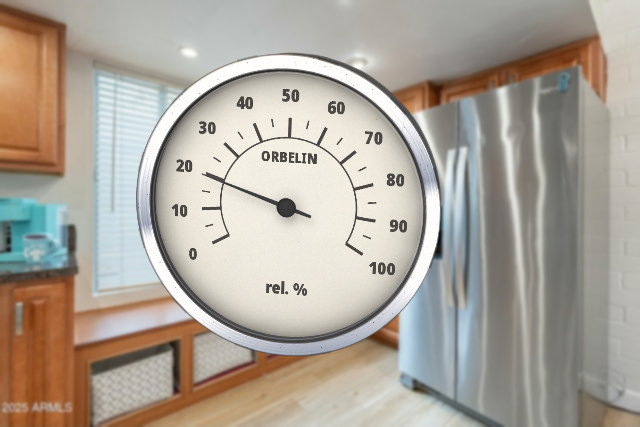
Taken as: 20,%
